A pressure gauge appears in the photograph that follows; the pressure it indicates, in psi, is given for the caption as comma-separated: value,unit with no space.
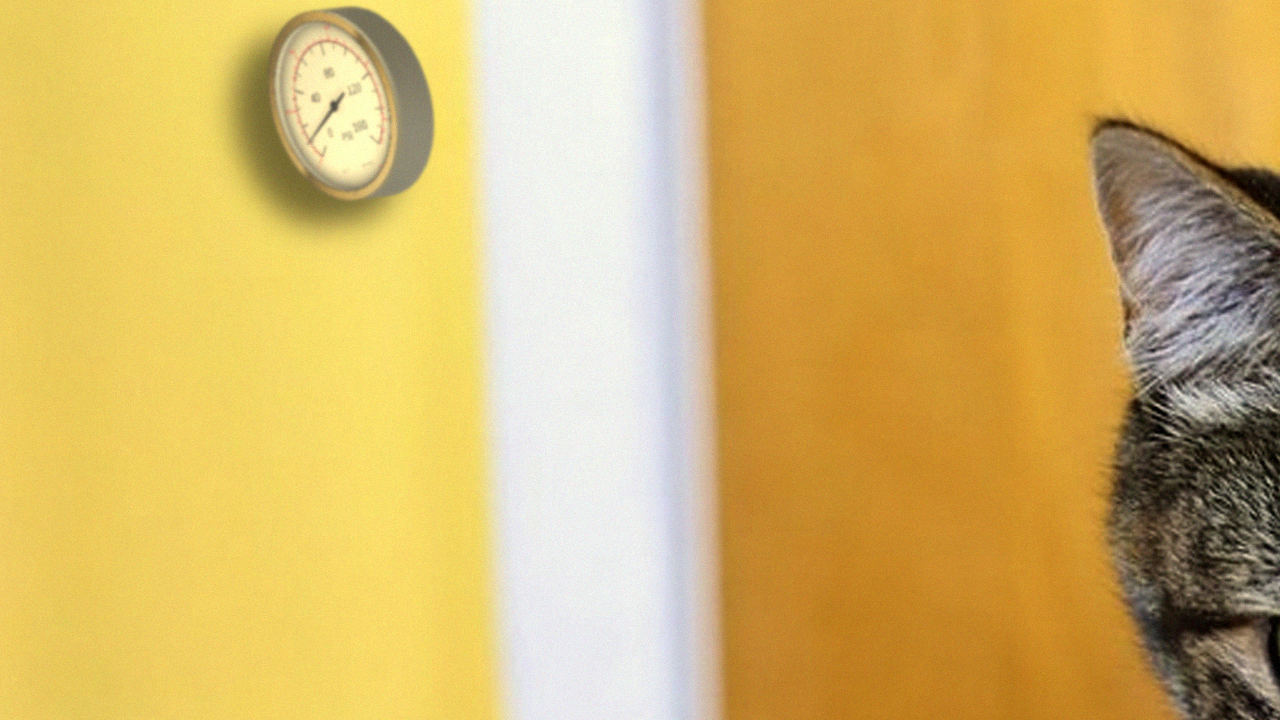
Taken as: 10,psi
